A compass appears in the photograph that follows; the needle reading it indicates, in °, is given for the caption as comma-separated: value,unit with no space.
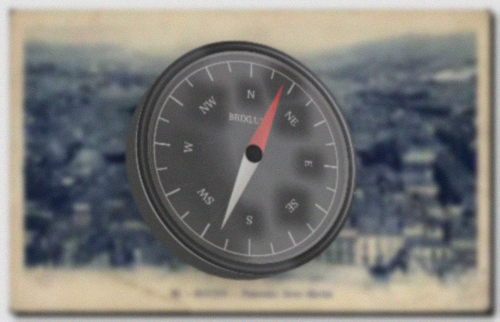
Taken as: 22.5,°
